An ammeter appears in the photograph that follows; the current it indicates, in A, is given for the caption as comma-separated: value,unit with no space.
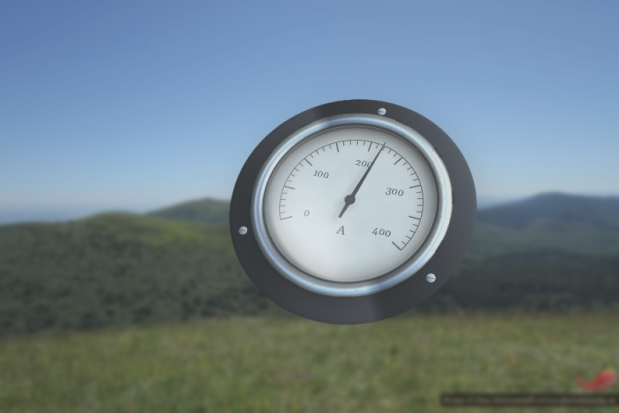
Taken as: 220,A
